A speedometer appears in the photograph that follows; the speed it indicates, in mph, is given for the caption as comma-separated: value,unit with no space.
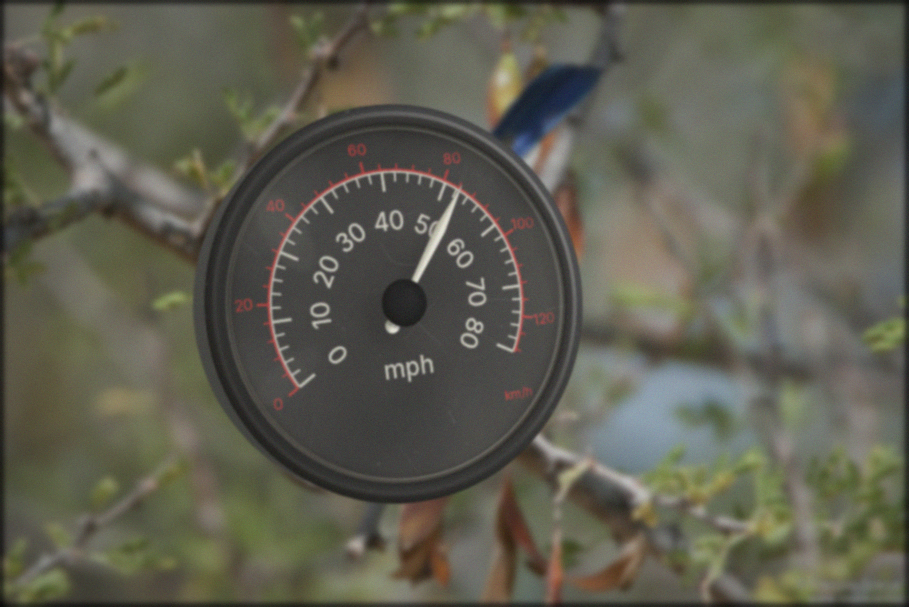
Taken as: 52,mph
